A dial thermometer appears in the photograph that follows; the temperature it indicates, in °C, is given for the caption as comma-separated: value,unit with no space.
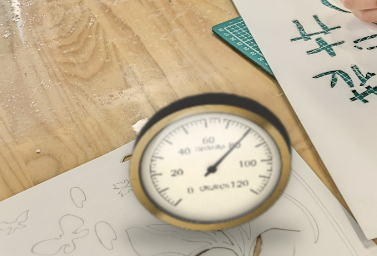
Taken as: 80,°C
